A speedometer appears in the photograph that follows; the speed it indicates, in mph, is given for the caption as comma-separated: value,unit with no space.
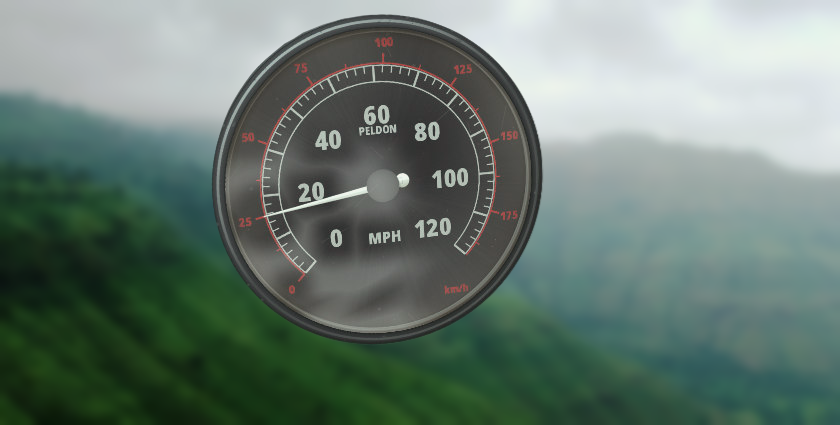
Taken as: 16,mph
